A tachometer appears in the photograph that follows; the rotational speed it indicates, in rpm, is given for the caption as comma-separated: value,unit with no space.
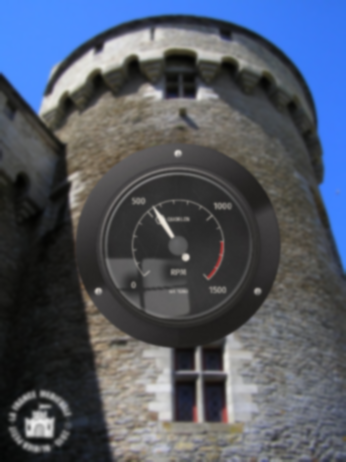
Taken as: 550,rpm
